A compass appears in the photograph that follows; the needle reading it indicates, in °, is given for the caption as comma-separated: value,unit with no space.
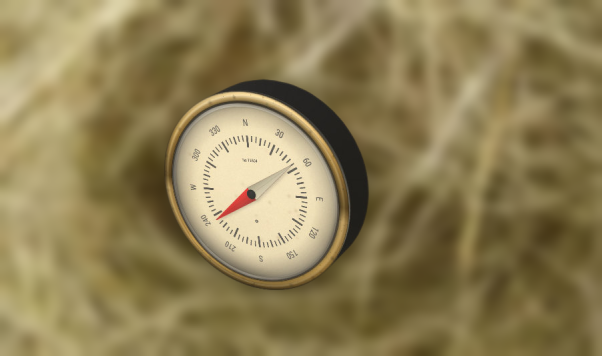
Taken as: 235,°
